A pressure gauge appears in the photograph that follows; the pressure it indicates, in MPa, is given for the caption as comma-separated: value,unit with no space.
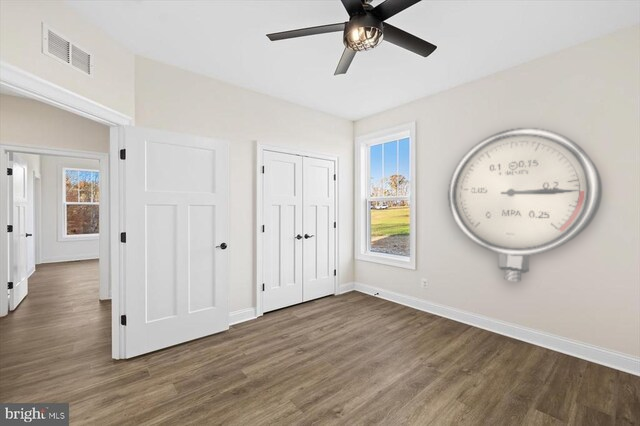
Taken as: 0.21,MPa
